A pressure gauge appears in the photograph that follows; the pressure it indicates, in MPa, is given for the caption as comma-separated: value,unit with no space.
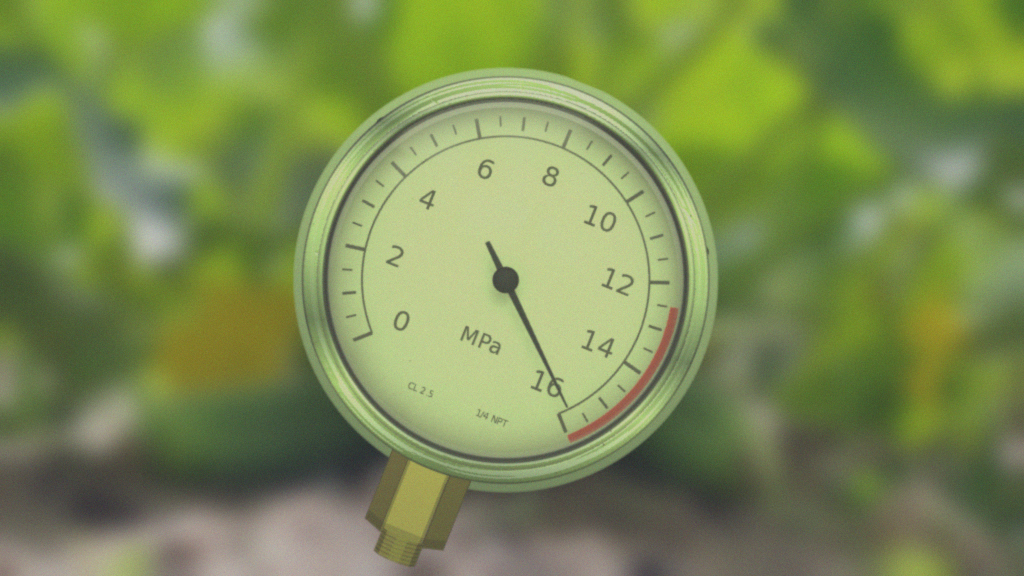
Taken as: 15.75,MPa
